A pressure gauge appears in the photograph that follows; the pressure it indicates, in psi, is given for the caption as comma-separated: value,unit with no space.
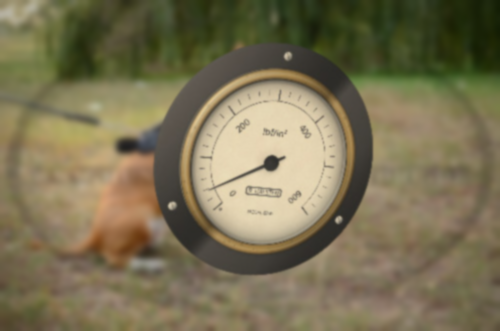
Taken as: 40,psi
